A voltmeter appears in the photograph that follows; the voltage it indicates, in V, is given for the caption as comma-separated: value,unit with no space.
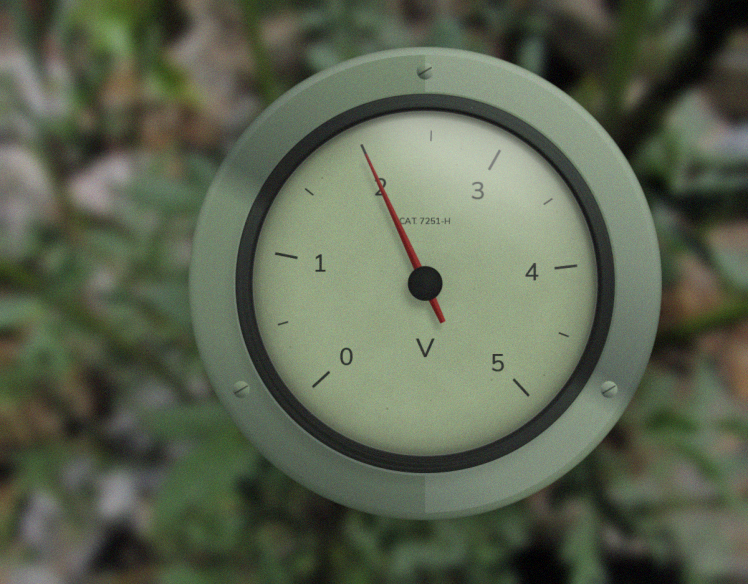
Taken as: 2,V
